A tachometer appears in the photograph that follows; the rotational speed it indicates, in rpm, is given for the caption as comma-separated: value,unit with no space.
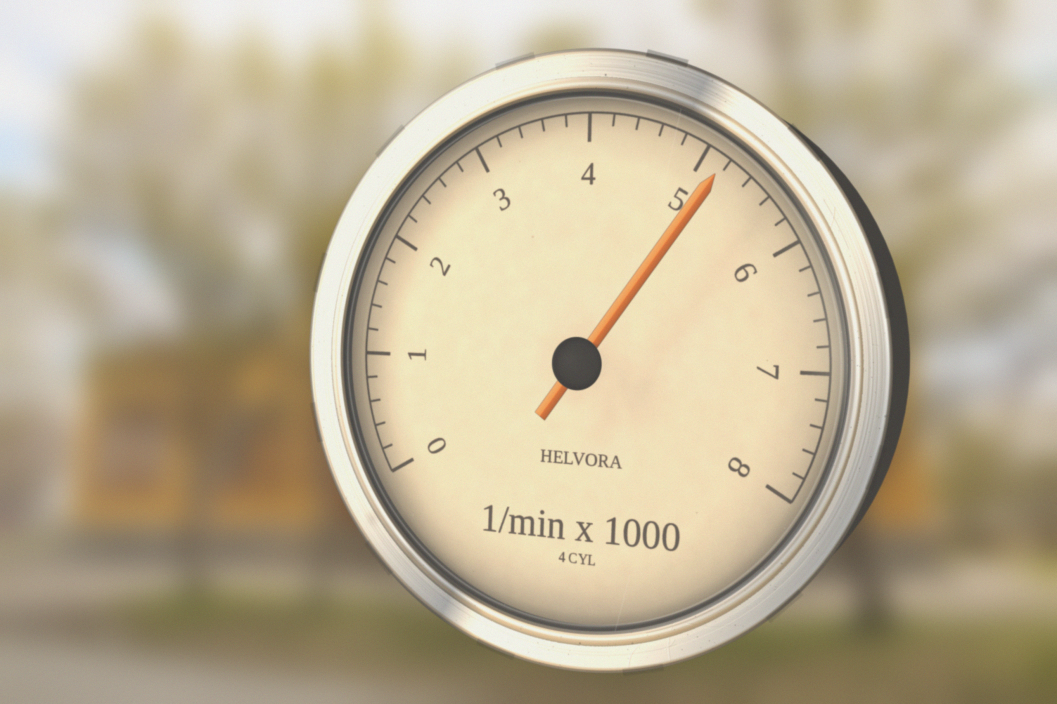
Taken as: 5200,rpm
